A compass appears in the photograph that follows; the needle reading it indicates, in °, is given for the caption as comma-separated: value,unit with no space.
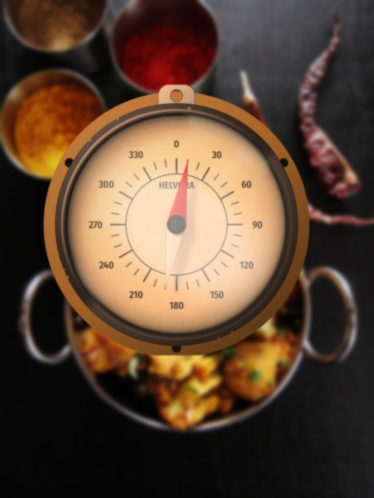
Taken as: 10,°
